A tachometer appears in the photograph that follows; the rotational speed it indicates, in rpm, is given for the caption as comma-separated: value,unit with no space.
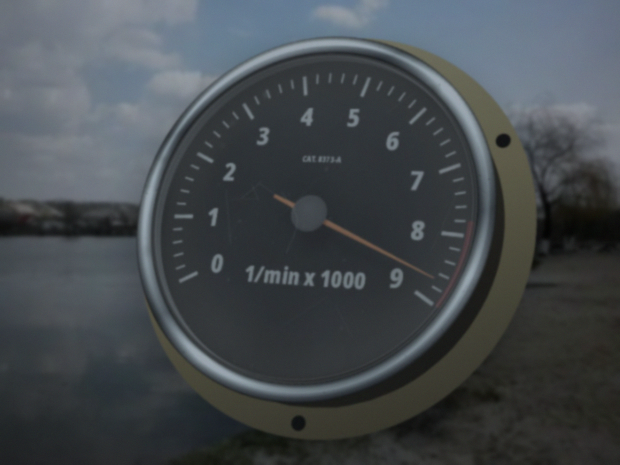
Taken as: 8700,rpm
